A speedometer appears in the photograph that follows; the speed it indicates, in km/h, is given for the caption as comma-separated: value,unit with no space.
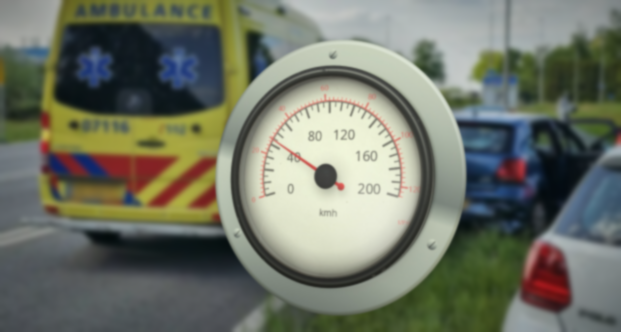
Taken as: 45,km/h
